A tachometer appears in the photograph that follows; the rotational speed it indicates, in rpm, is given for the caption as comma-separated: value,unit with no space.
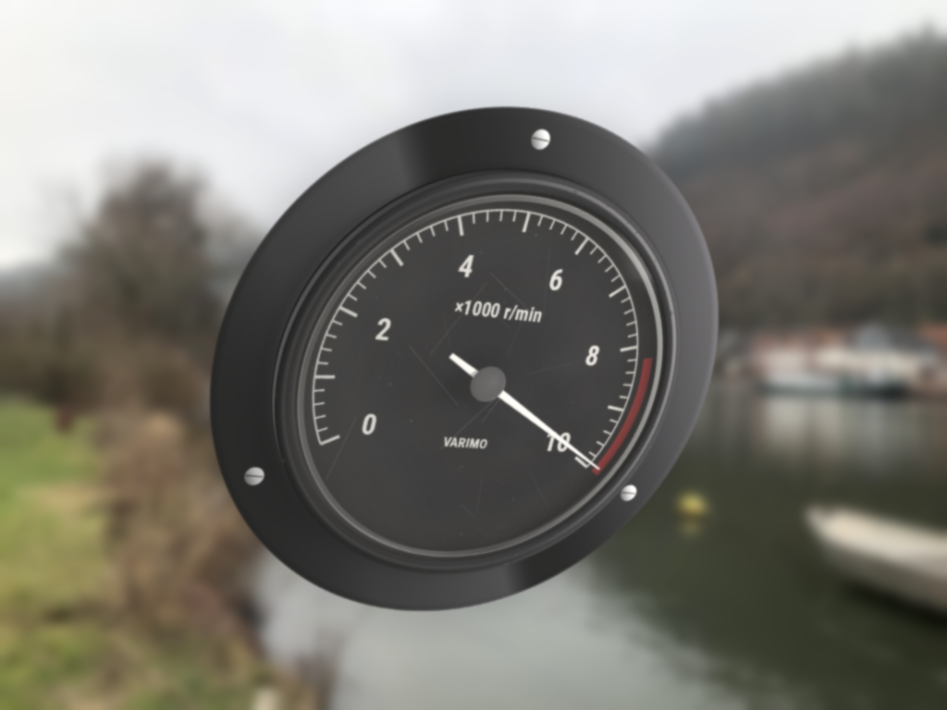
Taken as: 9900,rpm
